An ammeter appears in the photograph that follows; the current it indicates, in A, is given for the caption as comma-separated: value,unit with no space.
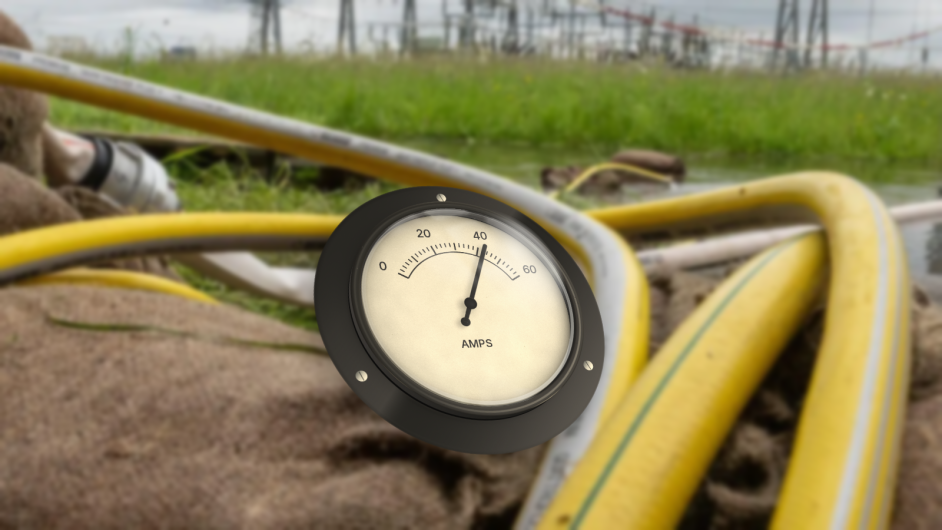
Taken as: 42,A
